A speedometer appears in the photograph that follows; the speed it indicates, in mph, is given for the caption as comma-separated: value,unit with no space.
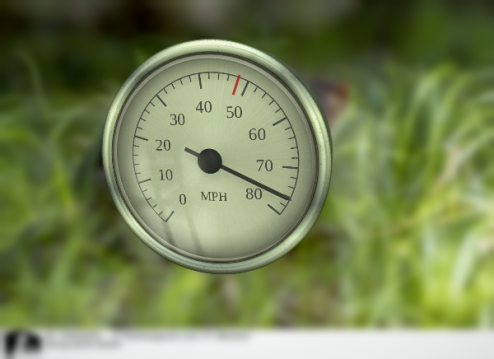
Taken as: 76,mph
